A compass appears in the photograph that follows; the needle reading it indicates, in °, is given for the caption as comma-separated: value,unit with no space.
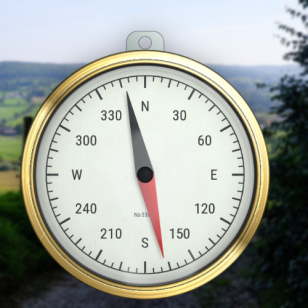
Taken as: 167.5,°
